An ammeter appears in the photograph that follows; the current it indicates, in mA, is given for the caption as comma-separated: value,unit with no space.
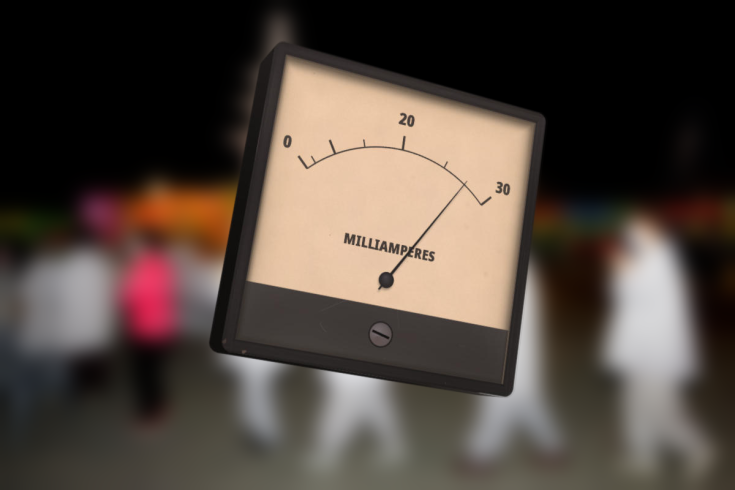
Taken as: 27.5,mA
